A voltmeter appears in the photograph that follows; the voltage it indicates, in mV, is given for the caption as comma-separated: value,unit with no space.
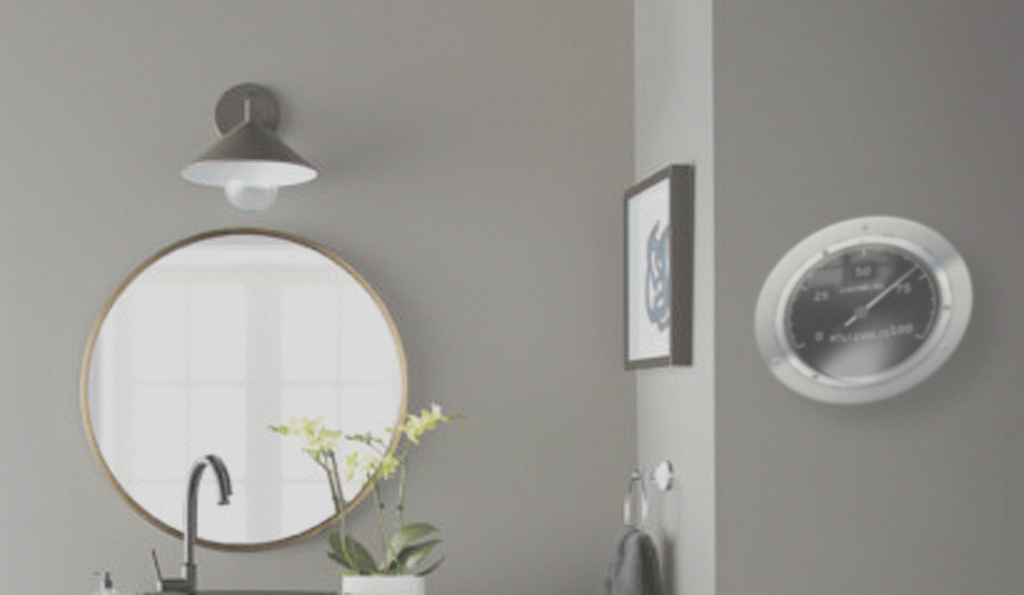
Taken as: 70,mV
